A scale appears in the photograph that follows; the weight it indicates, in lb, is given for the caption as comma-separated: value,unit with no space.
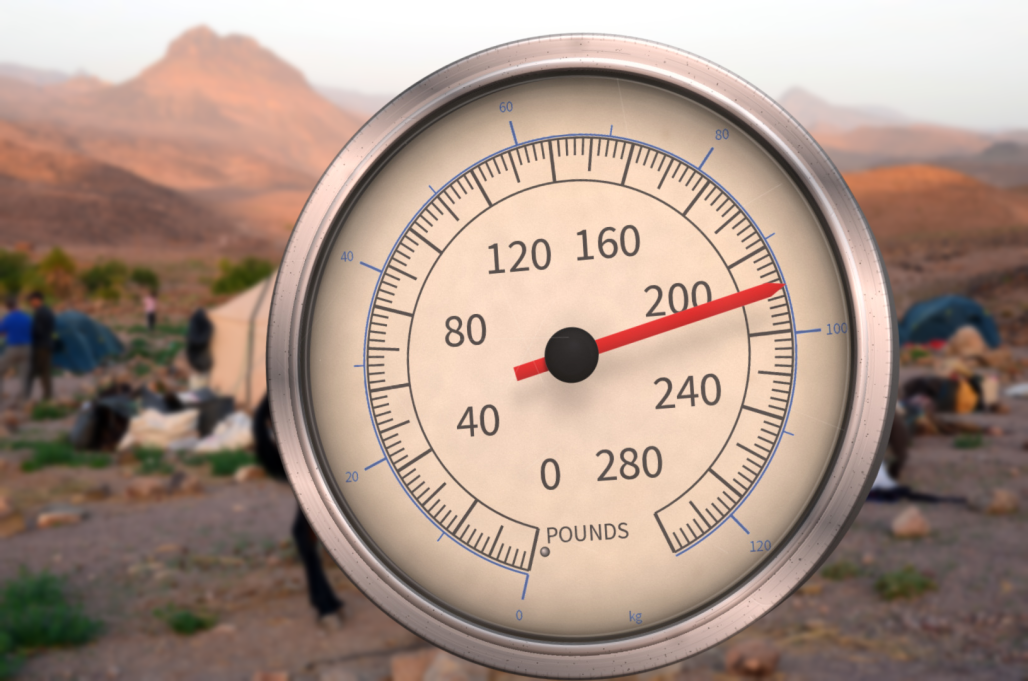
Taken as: 210,lb
